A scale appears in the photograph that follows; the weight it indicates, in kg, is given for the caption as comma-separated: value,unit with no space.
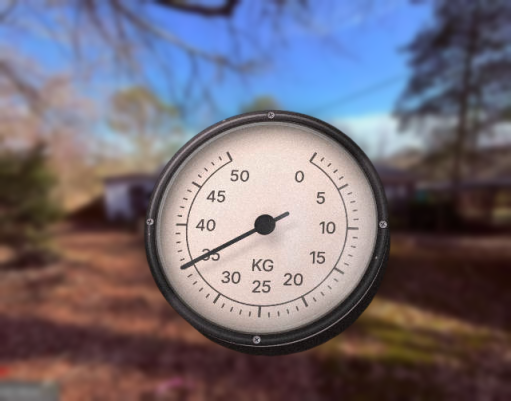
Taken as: 35,kg
